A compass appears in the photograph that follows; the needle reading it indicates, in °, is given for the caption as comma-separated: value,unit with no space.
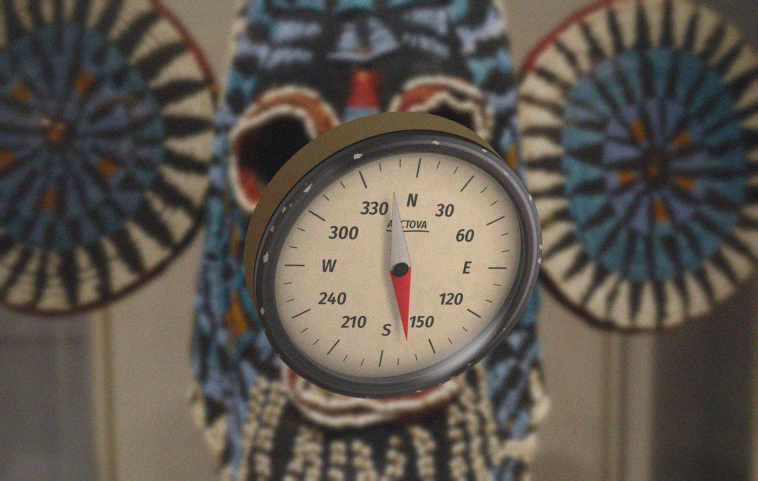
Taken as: 165,°
